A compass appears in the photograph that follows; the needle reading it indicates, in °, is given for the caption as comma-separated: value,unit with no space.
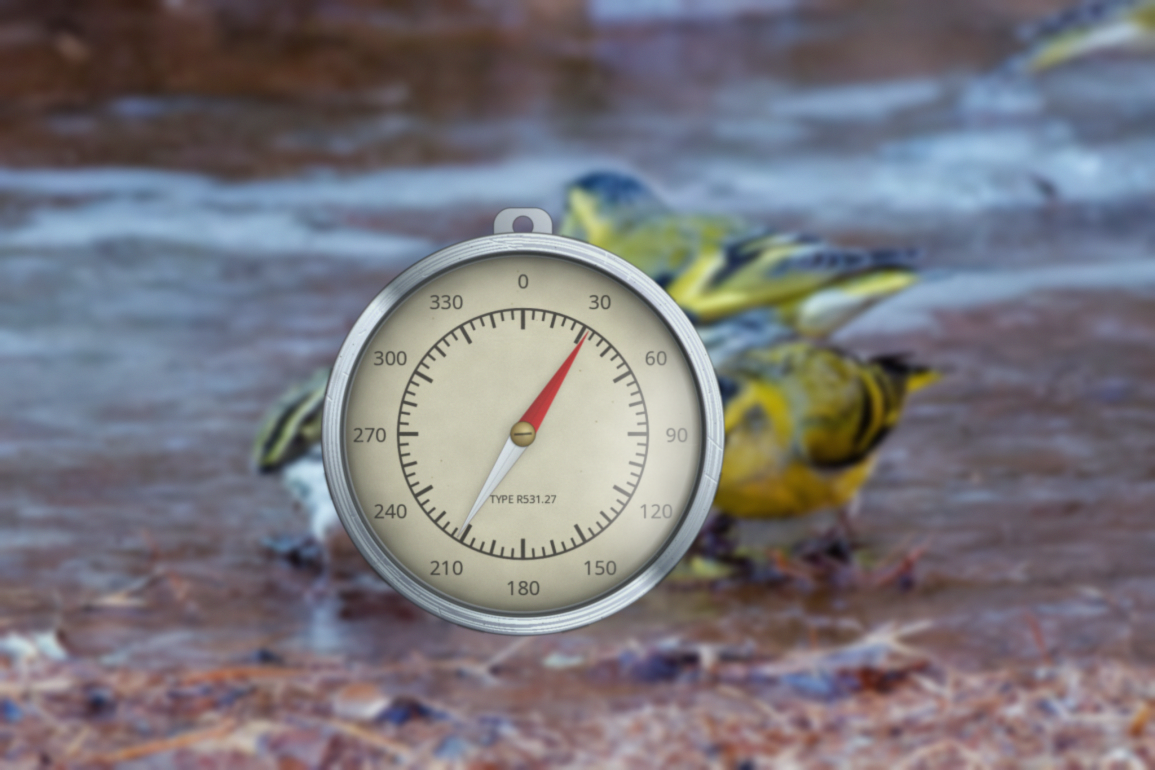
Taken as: 32.5,°
